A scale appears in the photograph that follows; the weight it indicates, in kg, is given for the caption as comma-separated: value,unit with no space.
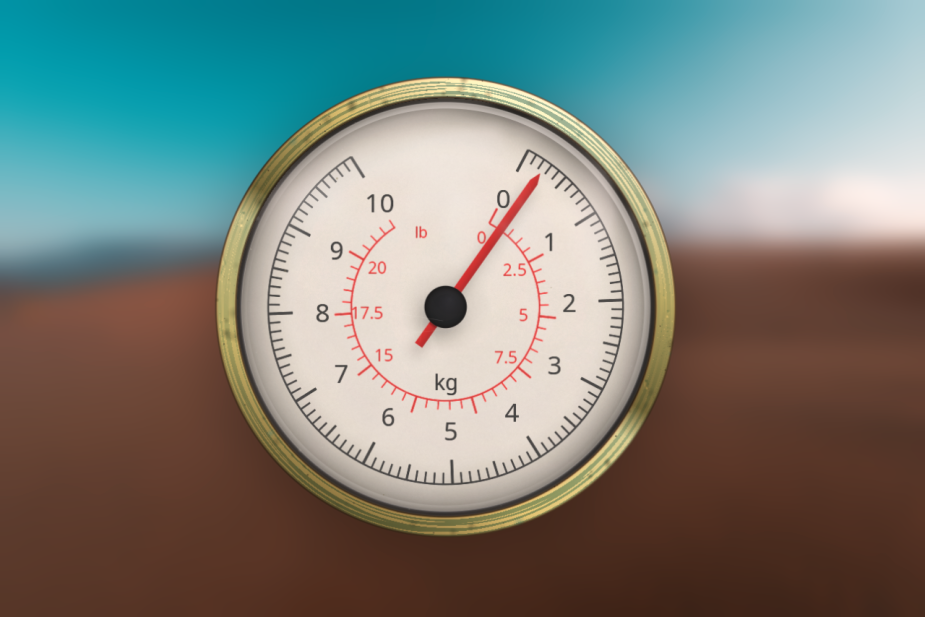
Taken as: 0.25,kg
